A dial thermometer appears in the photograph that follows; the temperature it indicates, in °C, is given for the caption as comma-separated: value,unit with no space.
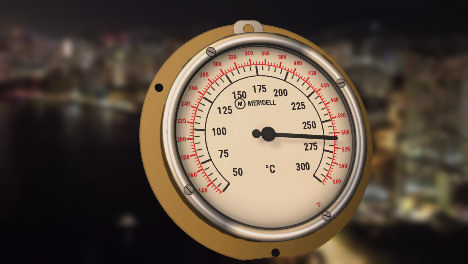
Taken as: 265,°C
